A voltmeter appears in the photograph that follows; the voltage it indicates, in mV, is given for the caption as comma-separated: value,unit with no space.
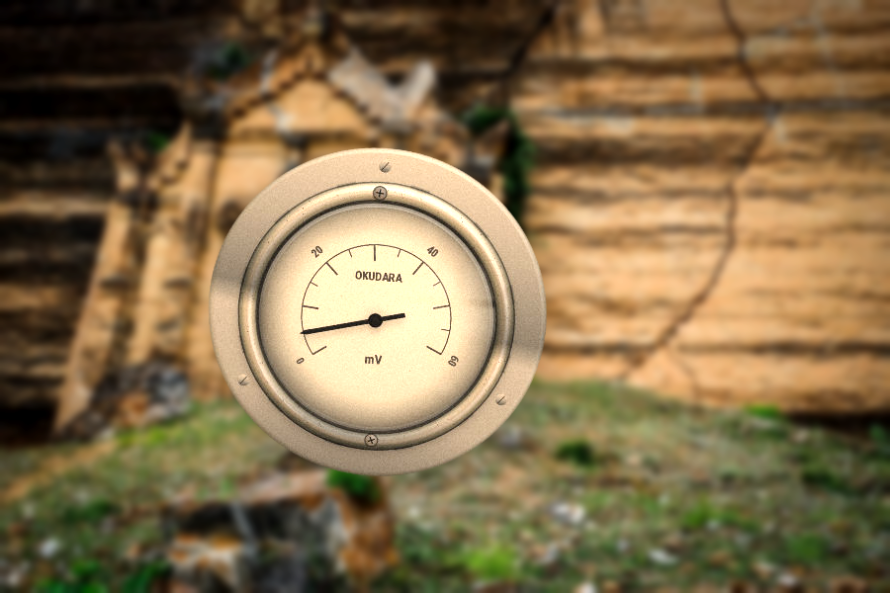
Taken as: 5,mV
